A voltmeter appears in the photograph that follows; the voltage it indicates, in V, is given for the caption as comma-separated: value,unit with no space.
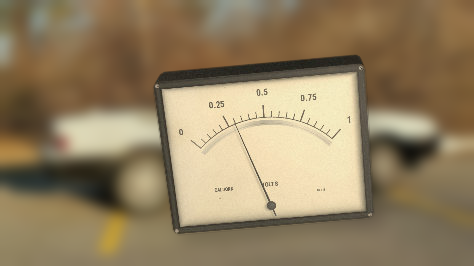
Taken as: 0.3,V
